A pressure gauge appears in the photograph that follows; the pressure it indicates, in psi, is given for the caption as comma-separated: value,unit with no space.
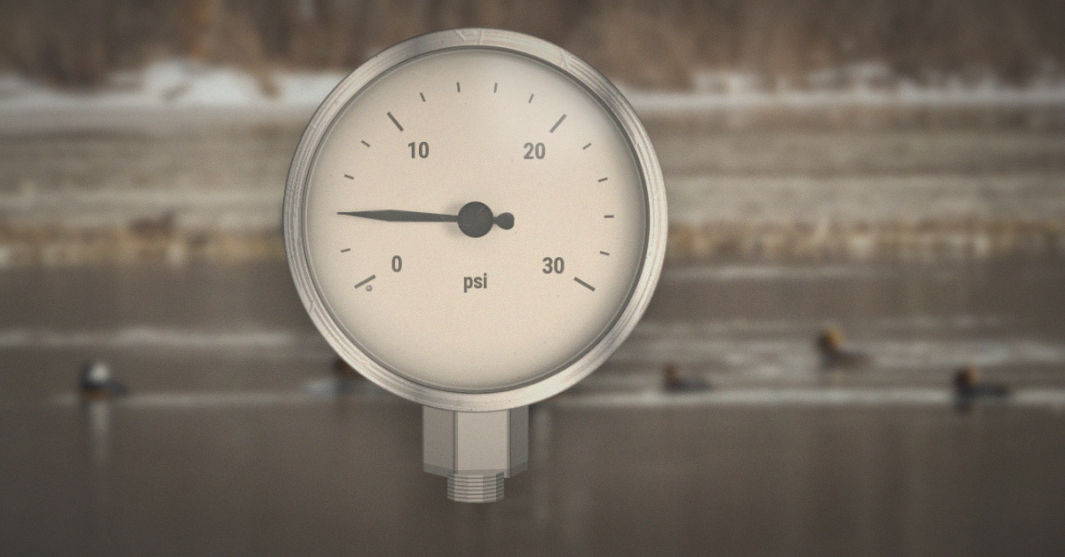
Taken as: 4,psi
